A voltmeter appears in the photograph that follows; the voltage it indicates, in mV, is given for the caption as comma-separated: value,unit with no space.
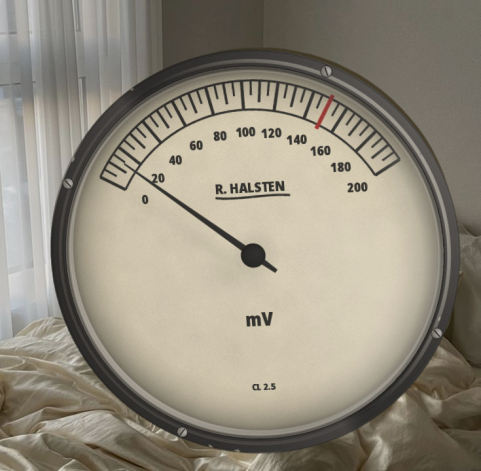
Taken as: 15,mV
